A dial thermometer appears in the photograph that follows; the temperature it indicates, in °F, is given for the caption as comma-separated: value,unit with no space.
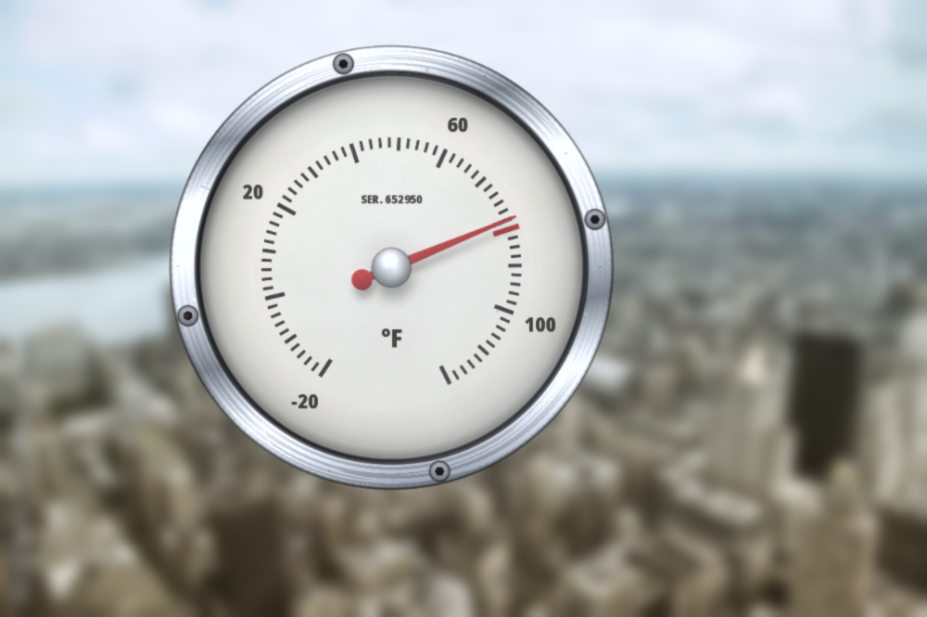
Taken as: 80,°F
